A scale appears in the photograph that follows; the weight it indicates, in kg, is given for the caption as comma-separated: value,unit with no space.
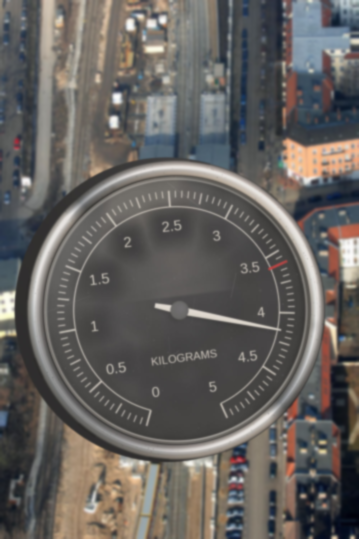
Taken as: 4.15,kg
